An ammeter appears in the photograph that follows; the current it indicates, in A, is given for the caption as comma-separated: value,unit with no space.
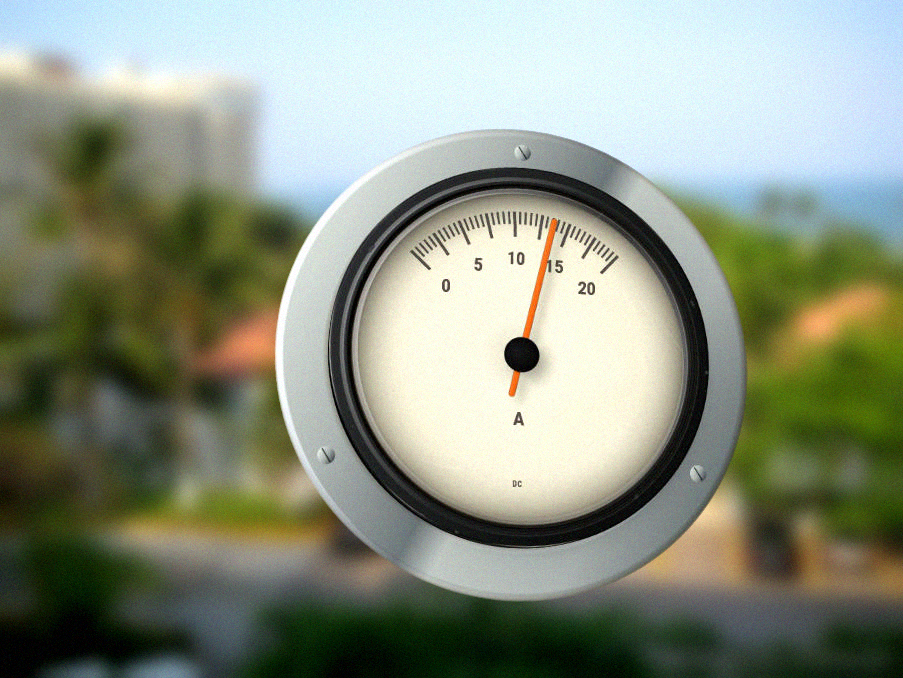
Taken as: 13.5,A
